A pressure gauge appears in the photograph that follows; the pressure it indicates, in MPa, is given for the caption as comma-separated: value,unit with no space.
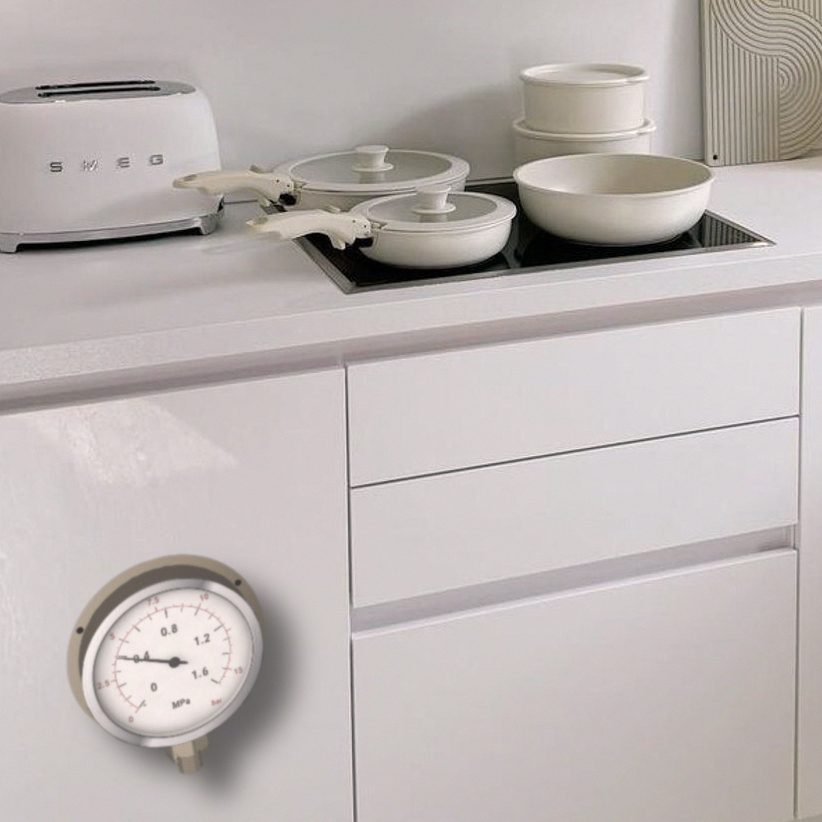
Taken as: 0.4,MPa
